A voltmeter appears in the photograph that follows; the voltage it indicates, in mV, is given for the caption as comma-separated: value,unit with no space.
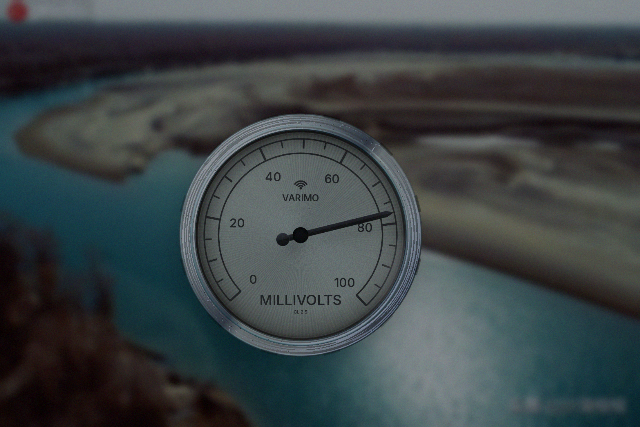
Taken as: 77.5,mV
